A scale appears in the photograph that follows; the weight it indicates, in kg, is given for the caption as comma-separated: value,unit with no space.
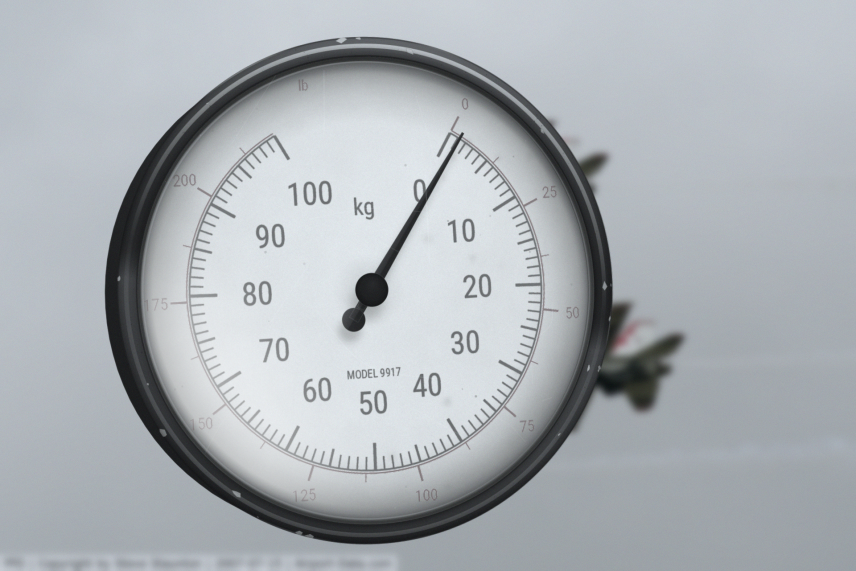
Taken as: 1,kg
